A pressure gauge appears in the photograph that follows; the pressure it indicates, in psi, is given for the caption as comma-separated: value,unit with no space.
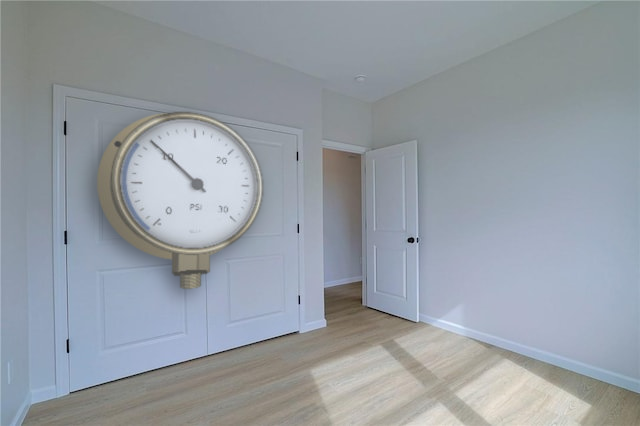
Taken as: 10,psi
